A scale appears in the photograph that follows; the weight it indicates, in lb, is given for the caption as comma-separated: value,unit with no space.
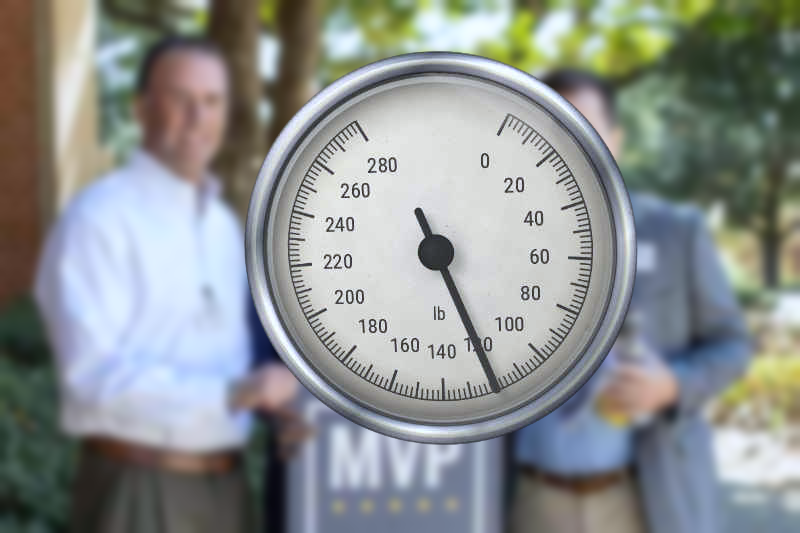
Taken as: 120,lb
